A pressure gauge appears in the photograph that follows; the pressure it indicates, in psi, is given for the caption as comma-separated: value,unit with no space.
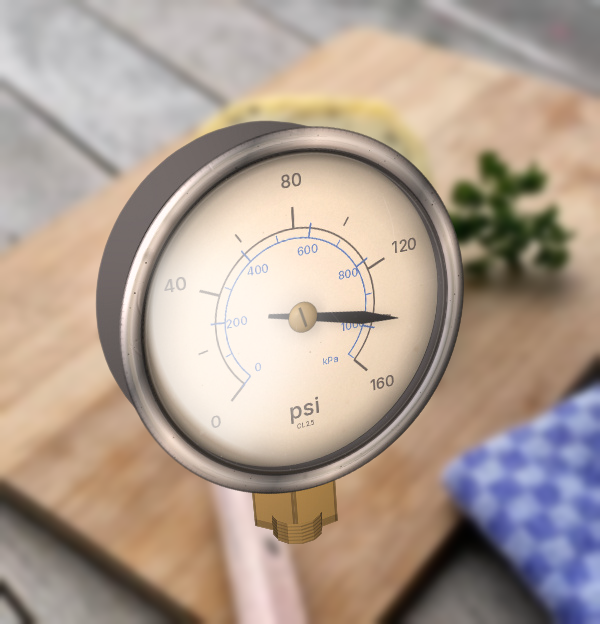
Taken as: 140,psi
